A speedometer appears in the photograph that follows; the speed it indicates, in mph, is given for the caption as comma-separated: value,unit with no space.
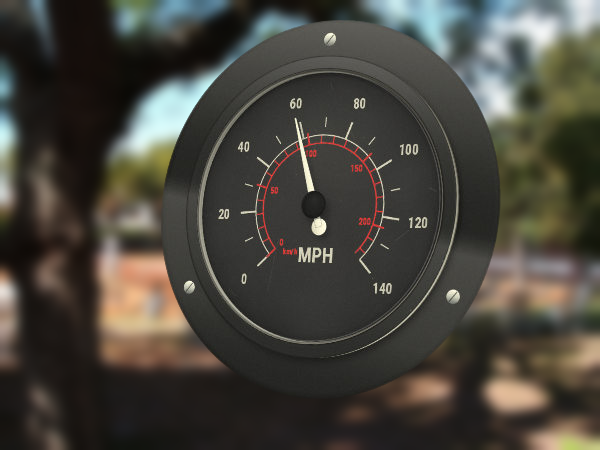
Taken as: 60,mph
